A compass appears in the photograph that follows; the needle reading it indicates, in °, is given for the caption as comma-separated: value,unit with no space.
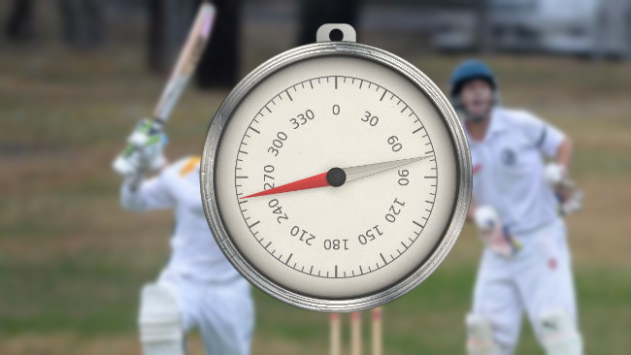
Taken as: 257.5,°
